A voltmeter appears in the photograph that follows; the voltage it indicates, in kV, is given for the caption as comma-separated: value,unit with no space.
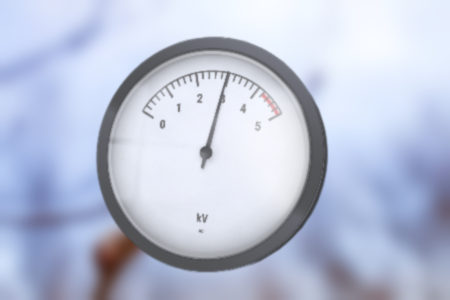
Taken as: 3,kV
